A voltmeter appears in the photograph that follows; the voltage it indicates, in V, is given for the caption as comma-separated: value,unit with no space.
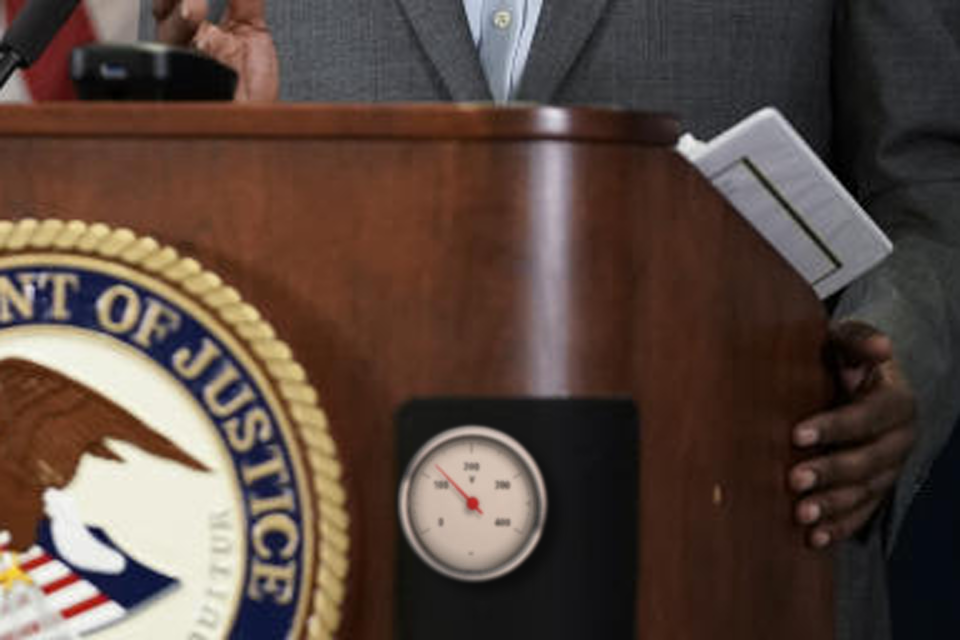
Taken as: 125,V
